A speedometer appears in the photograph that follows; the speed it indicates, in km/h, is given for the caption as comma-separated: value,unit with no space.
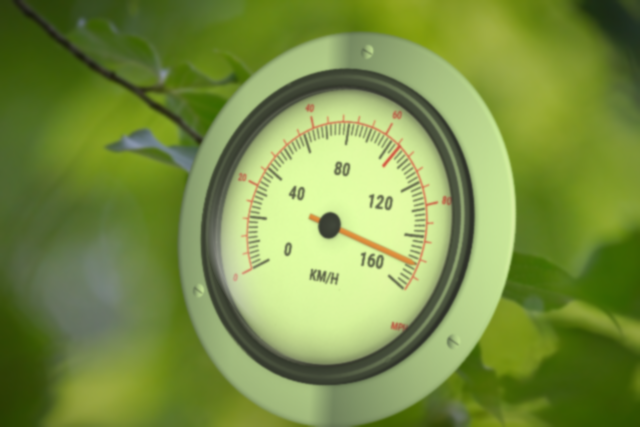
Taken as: 150,km/h
